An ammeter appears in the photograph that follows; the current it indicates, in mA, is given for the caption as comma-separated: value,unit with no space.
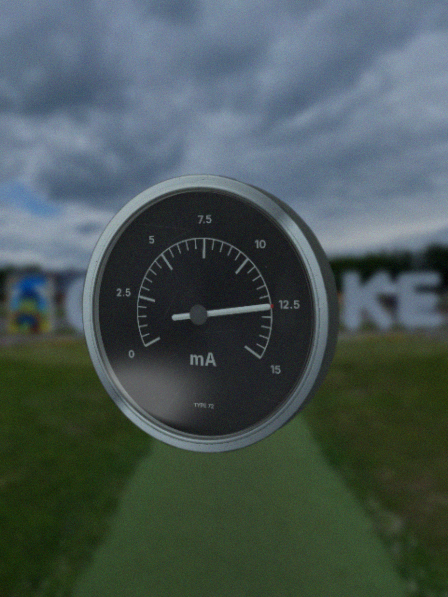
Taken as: 12.5,mA
